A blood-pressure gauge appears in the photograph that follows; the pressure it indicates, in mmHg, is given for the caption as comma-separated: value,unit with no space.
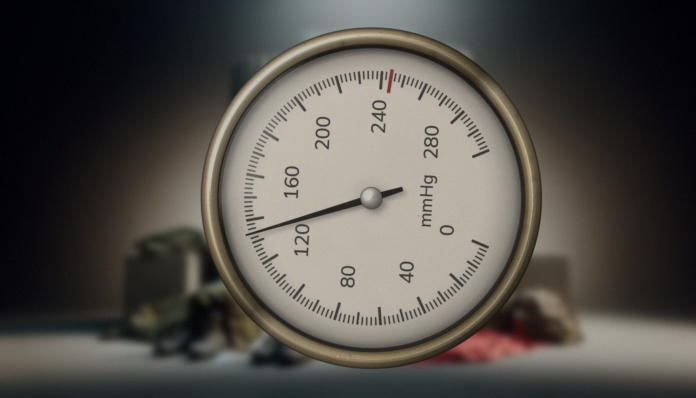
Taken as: 134,mmHg
